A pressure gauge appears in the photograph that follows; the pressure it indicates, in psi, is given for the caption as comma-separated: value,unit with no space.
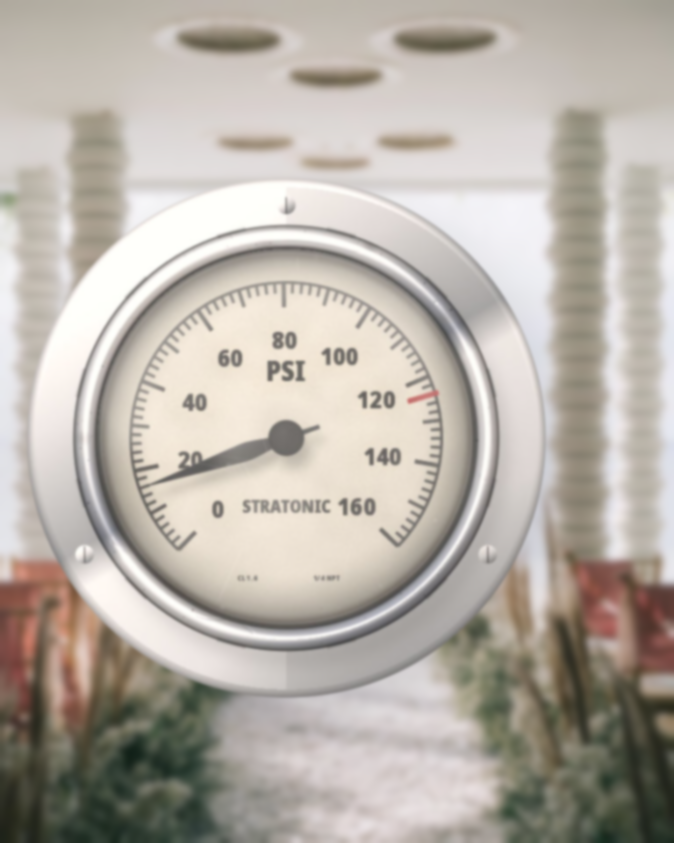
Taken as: 16,psi
